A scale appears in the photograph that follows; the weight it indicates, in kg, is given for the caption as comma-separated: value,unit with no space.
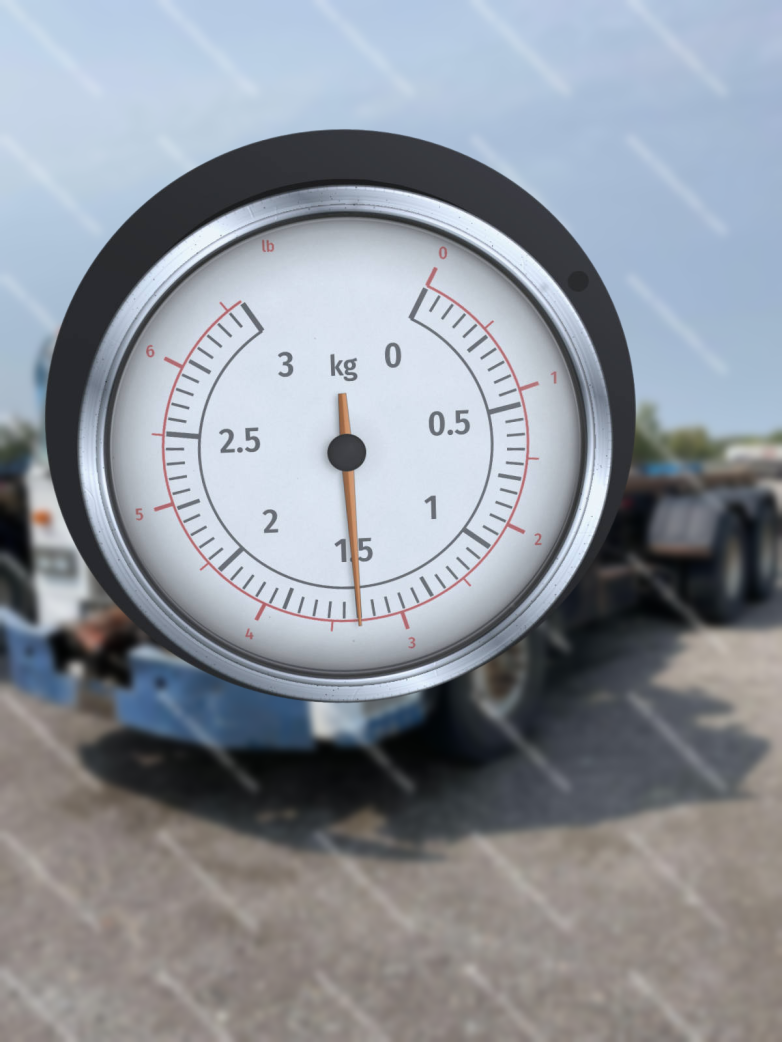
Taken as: 1.5,kg
